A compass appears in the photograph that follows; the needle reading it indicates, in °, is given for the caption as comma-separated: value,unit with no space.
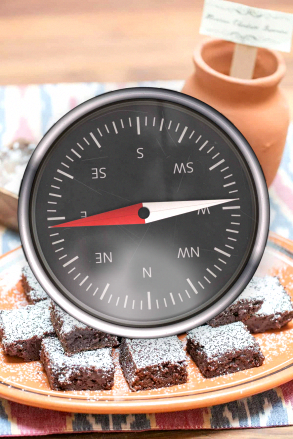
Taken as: 85,°
